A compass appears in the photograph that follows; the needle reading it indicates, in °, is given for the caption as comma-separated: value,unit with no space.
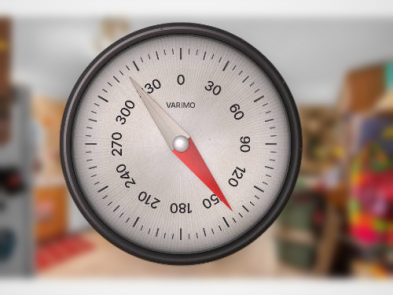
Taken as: 142.5,°
